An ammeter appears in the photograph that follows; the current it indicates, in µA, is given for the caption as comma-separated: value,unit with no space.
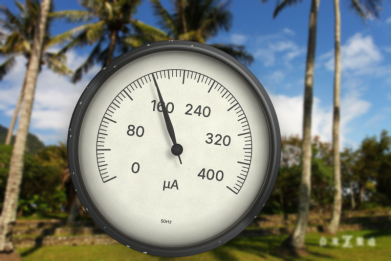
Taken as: 160,µA
